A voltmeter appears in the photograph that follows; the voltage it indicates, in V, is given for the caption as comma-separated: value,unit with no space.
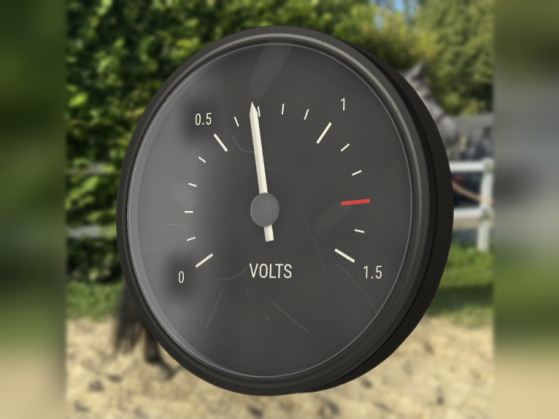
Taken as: 0.7,V
